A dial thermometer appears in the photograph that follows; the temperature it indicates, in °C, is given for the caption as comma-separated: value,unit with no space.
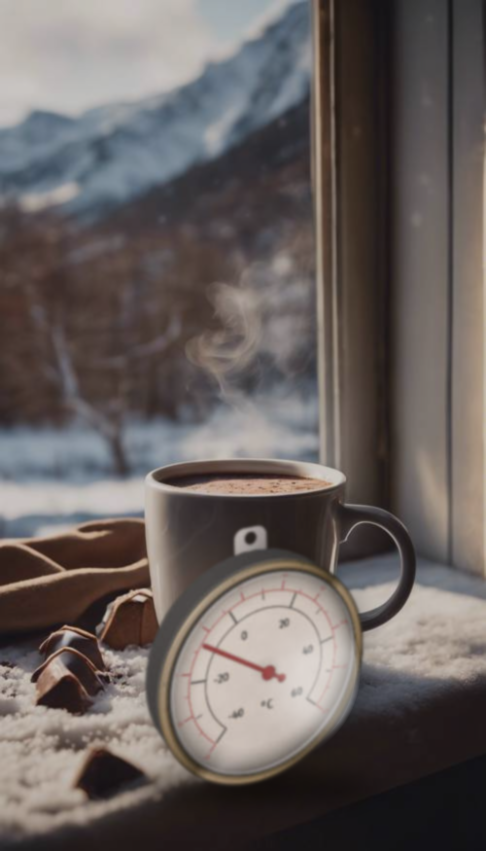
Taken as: -10,°C
